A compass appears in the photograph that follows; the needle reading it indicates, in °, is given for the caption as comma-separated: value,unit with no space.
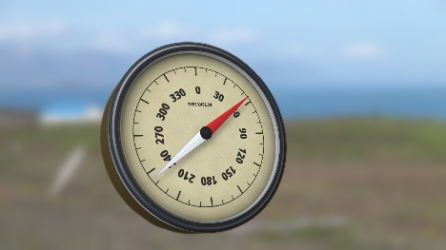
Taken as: 55,°
